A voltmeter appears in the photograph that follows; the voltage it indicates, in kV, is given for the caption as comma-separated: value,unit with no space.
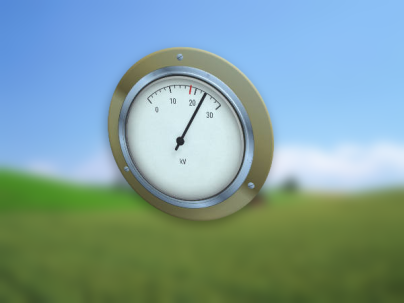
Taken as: 24,kV
